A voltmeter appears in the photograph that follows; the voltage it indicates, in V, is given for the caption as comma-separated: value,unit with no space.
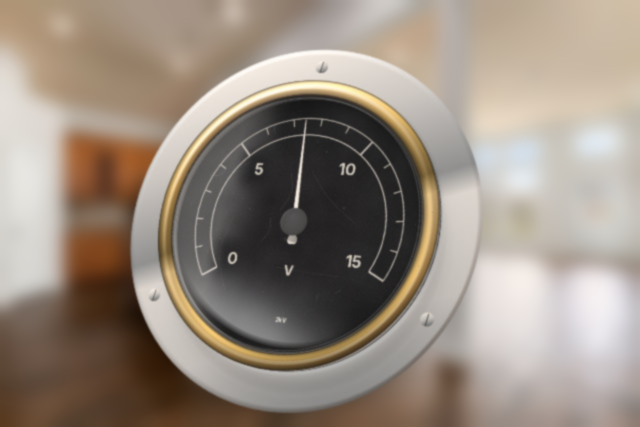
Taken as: 7.5,V
